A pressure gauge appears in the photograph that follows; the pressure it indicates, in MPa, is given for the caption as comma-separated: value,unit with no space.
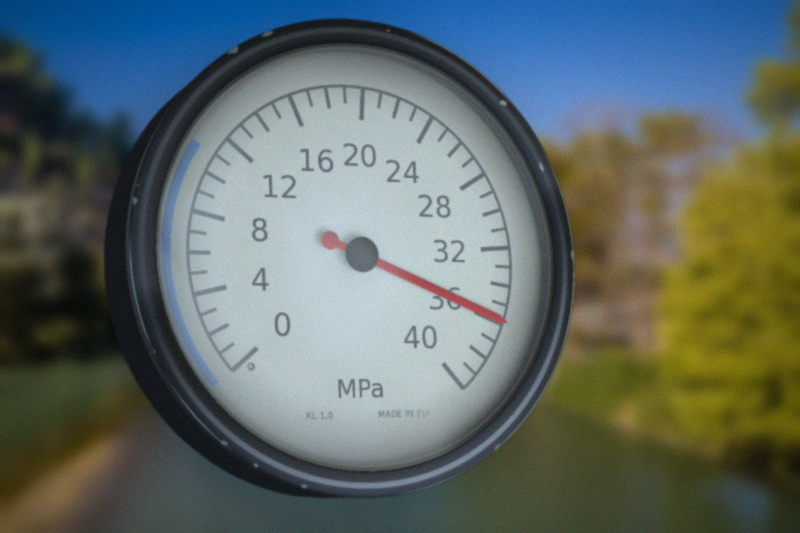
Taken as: 36,MPa
